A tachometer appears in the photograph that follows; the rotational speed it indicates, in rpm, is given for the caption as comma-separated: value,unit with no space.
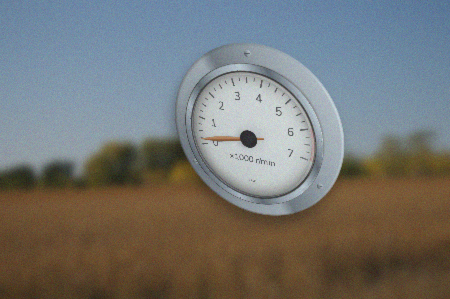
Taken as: 250,rpm
